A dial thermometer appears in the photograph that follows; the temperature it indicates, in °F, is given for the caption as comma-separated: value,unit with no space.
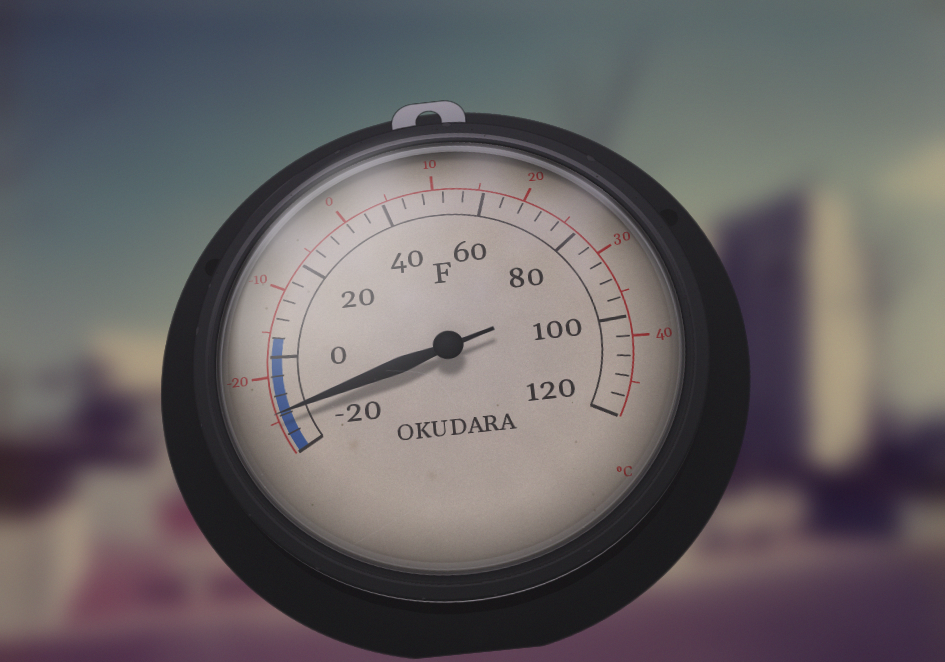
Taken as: -12,°F
